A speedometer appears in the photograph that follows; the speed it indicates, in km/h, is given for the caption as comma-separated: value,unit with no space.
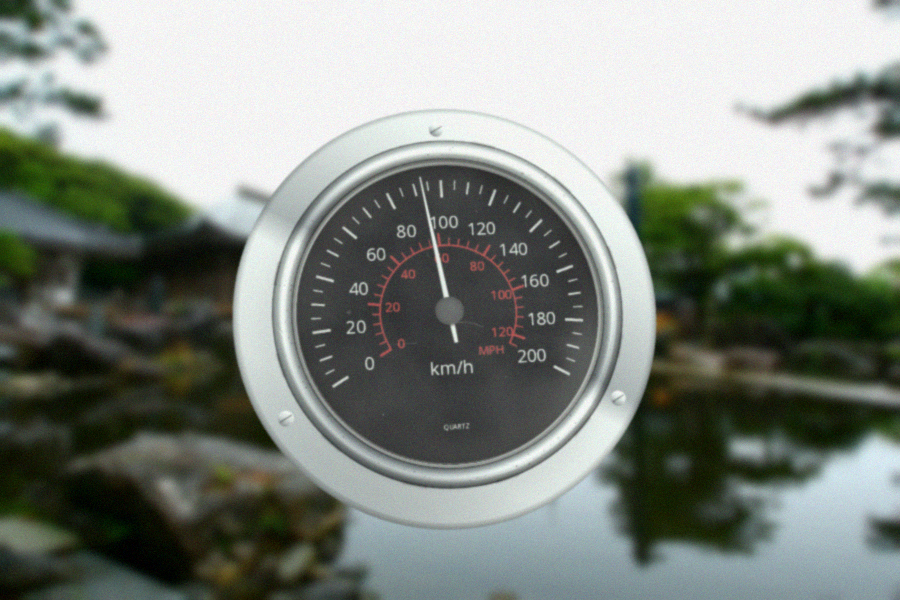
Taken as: 92.5,km/h
